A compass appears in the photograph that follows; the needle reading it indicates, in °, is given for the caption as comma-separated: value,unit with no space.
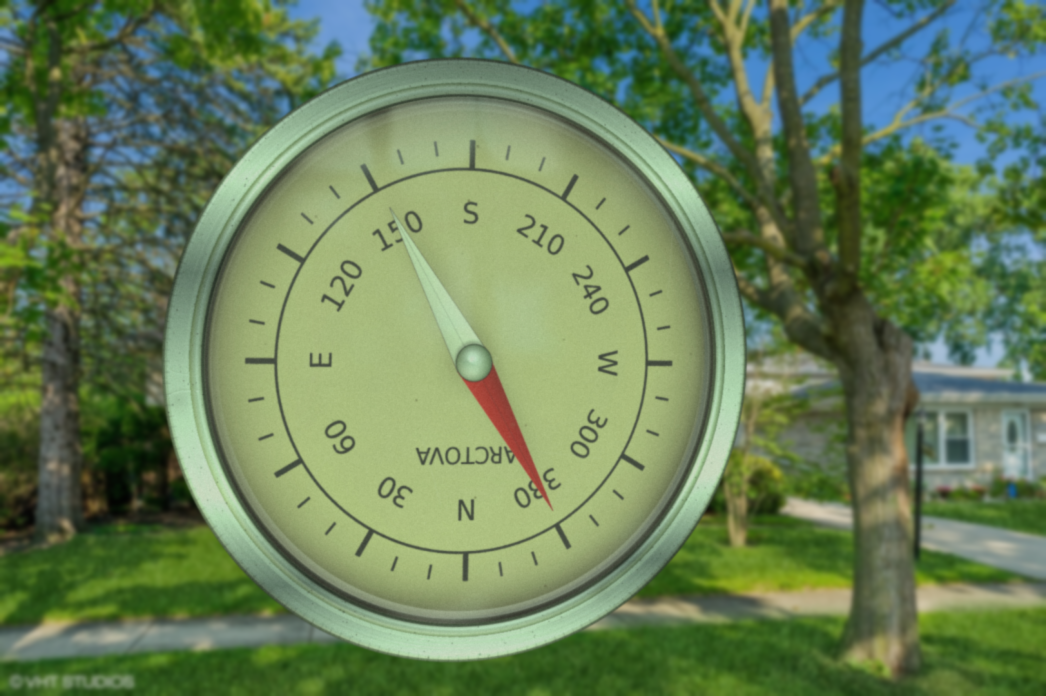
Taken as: 330,°
